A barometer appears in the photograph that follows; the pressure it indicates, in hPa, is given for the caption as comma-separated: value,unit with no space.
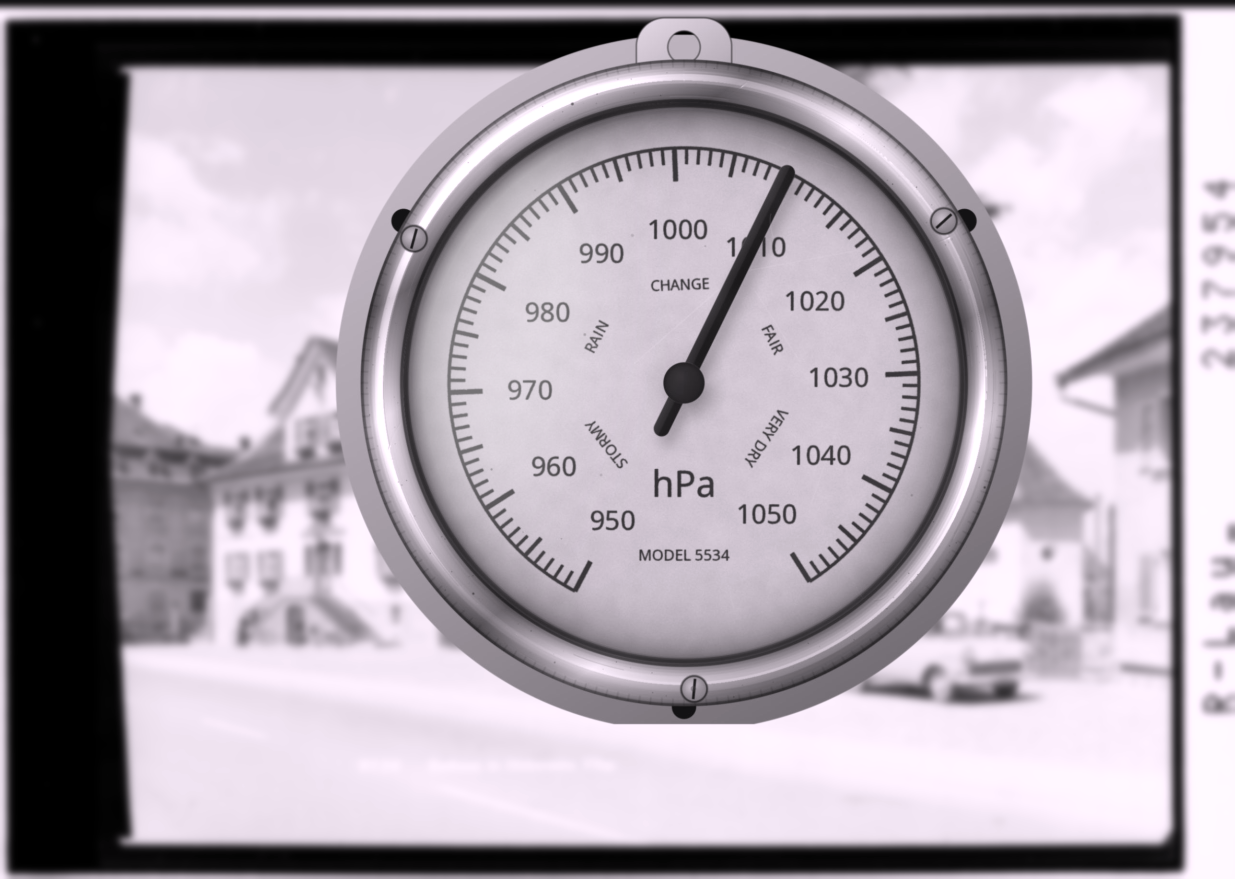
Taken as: 1009.5,hPa
